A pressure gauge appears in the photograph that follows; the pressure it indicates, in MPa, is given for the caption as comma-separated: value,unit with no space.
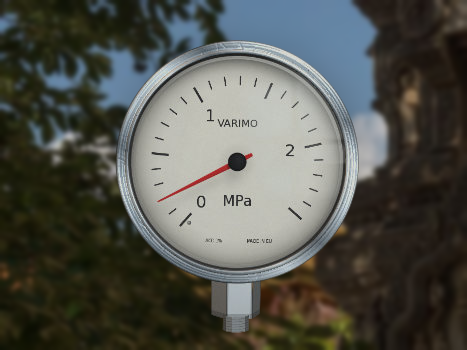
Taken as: 0.2,MPa
